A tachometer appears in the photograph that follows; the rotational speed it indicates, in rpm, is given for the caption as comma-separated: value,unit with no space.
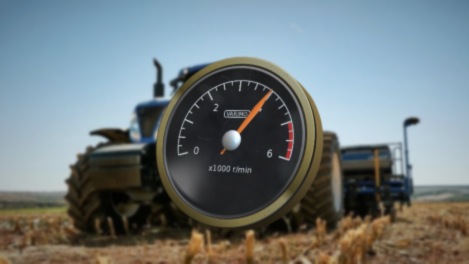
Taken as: 4000,rpm
